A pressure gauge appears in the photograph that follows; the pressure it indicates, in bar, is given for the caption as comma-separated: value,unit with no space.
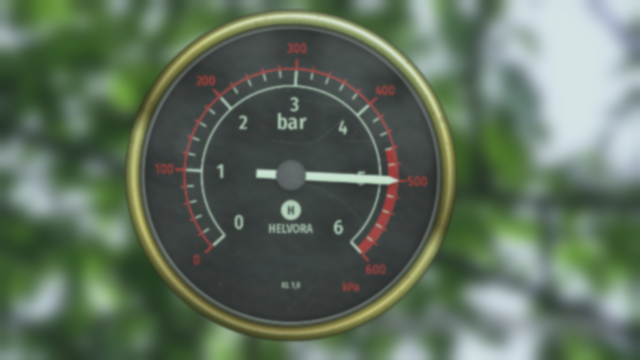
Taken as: 5,bar
